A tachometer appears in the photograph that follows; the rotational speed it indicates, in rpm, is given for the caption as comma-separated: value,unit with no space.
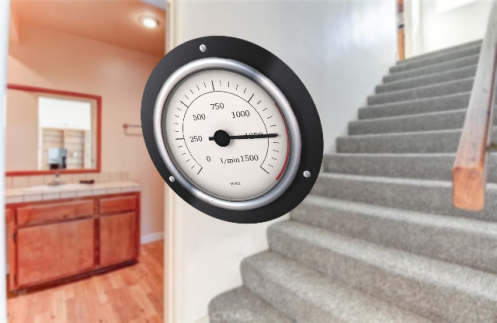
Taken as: 1250,rpm
